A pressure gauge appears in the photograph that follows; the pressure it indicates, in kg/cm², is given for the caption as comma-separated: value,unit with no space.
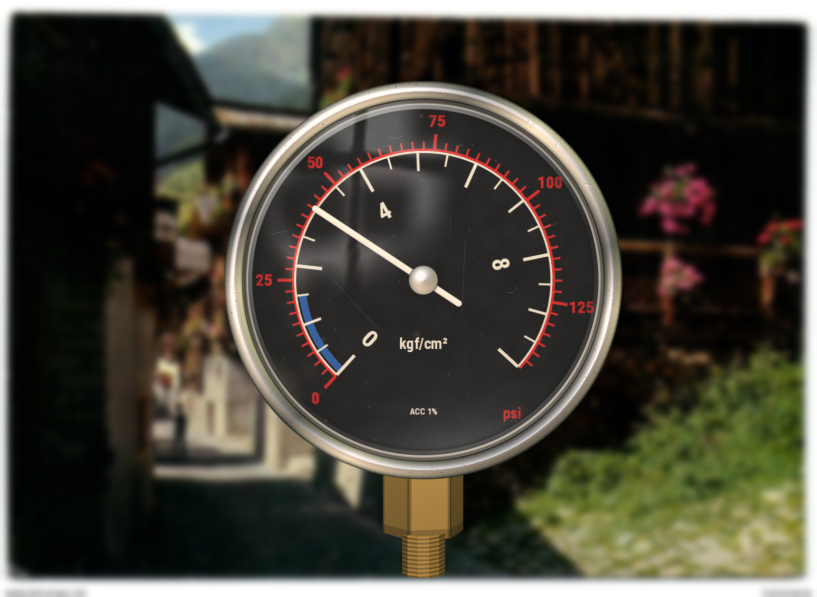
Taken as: 3,kg/cm²
